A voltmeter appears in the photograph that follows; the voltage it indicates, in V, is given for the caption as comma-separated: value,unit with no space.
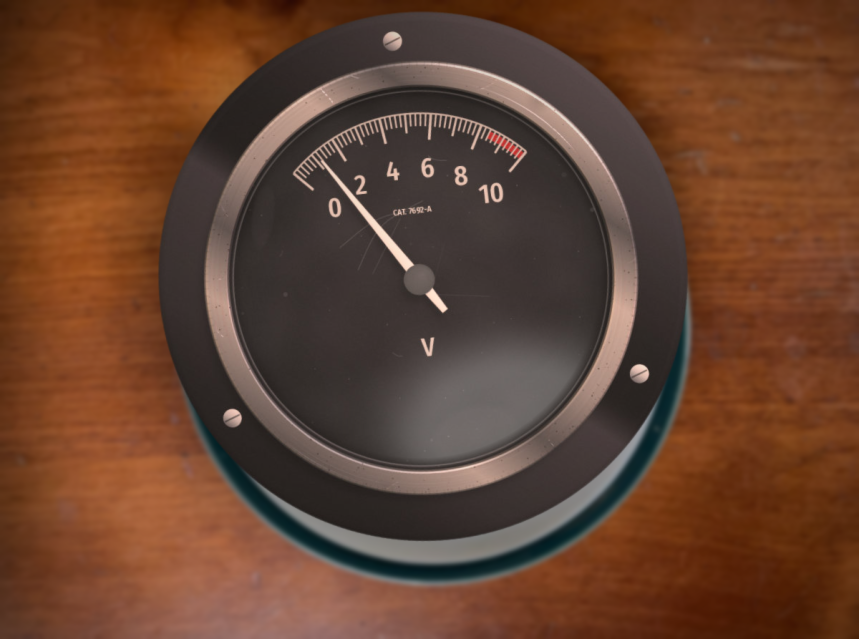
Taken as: 1.2,V
